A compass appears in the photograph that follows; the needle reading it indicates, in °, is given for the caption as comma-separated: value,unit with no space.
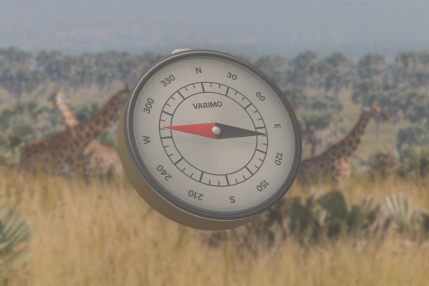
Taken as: 280,°
